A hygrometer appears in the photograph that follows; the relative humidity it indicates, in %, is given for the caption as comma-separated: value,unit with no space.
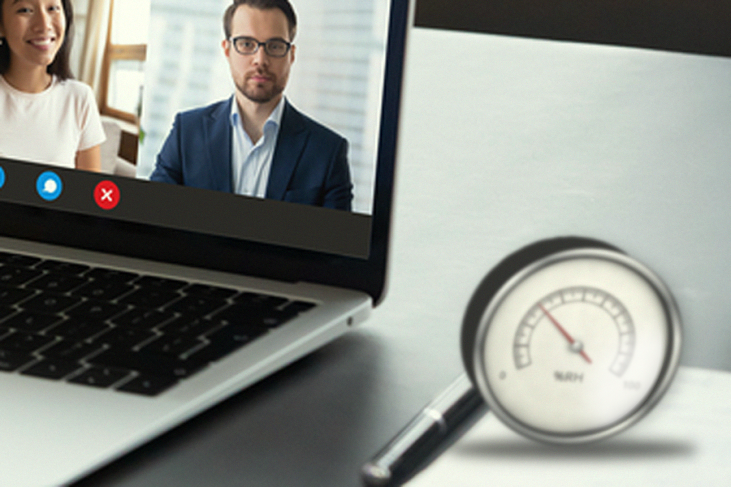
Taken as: 30,%
